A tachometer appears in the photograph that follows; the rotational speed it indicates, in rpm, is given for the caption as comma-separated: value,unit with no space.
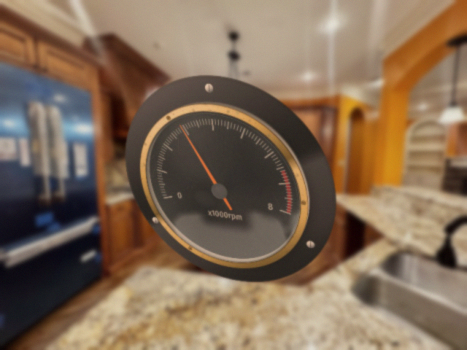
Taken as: 3000,rpm
